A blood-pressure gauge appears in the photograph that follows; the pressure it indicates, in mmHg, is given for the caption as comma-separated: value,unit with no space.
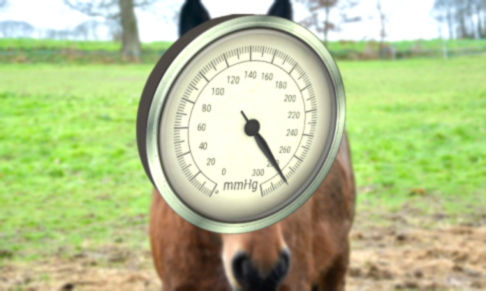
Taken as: 280,mmHg
